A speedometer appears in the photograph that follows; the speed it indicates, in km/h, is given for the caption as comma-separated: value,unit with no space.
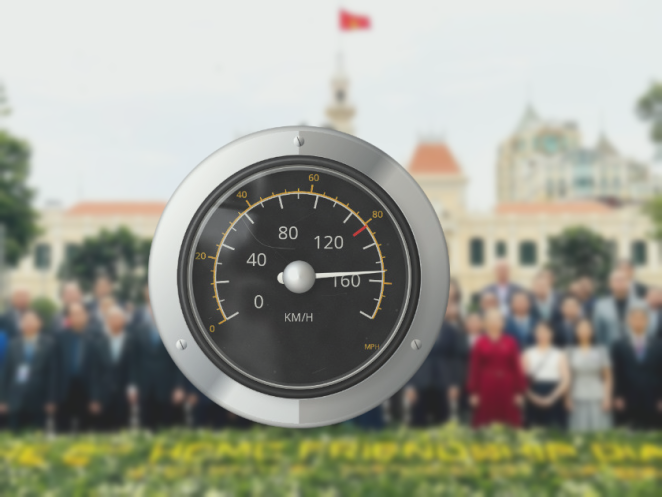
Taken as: 155,km/h
